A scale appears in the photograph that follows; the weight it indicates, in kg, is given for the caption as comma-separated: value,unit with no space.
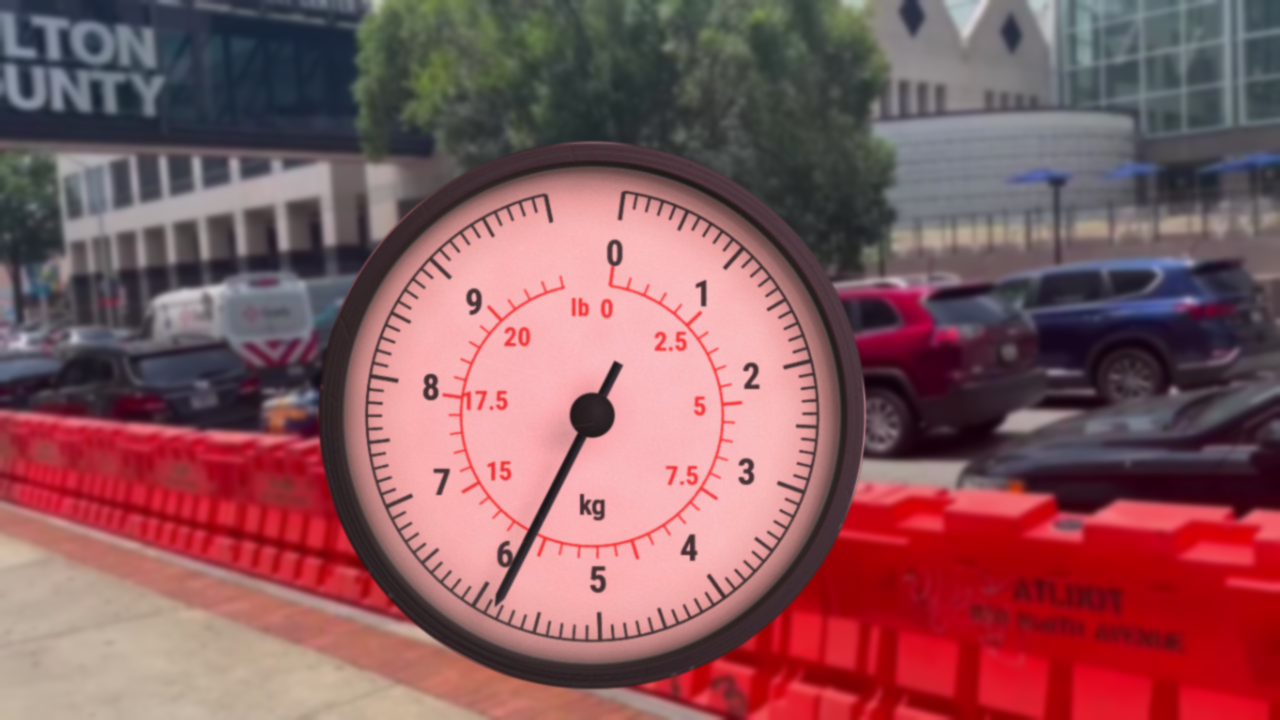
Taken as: 5.85,kg
